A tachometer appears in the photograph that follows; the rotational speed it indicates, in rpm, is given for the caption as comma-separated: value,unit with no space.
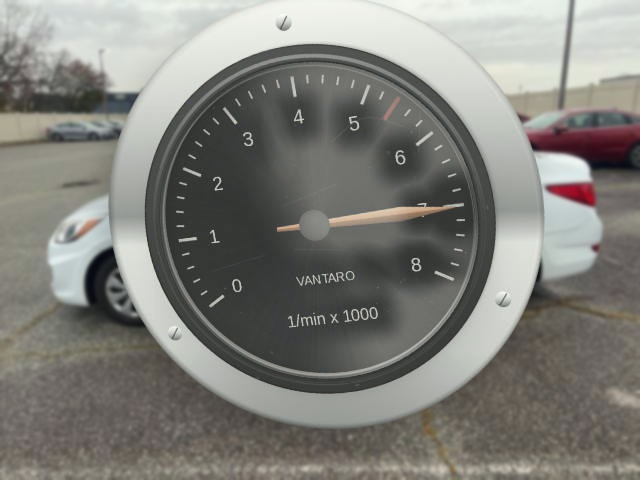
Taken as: 7000,rpm
